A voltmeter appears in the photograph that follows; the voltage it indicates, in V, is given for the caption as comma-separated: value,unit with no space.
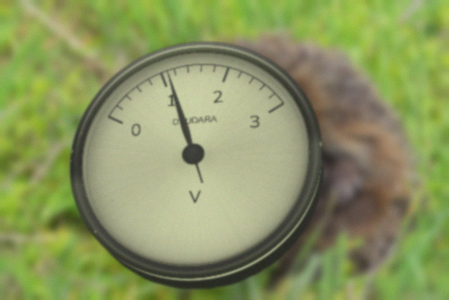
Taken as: 1.1,V
